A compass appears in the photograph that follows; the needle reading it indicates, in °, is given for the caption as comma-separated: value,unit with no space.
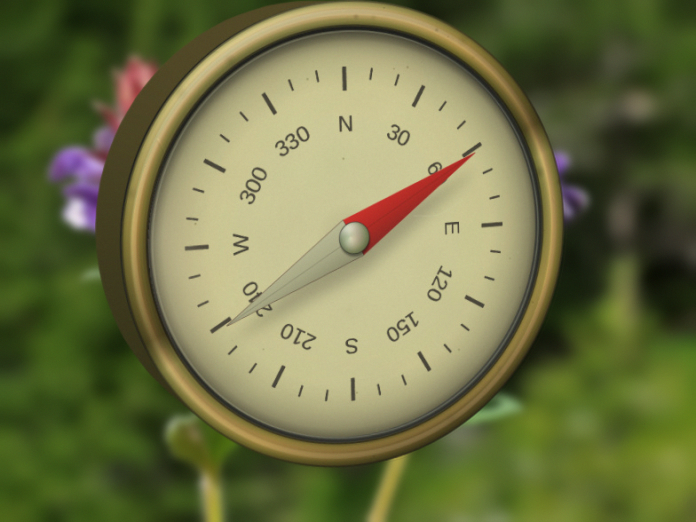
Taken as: 60,°
